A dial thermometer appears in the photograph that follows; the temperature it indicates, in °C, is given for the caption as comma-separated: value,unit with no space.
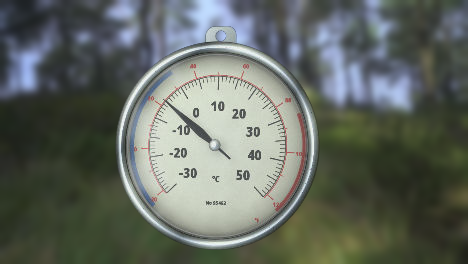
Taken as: -5,°C
